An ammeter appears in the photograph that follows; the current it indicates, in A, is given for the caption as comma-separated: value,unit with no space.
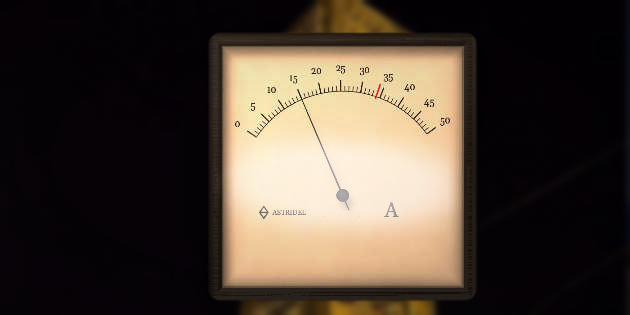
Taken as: 15,A
